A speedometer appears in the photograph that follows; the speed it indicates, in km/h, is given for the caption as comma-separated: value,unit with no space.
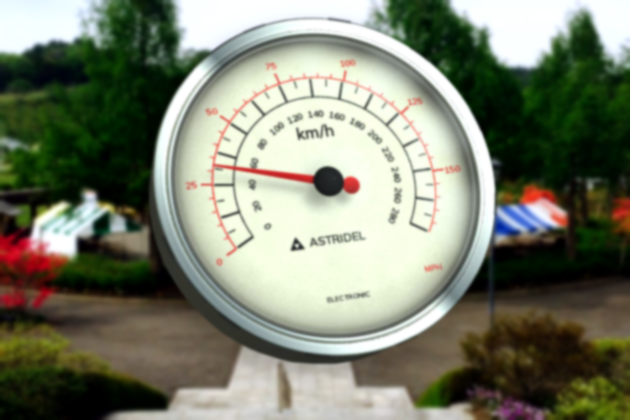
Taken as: 50,km/h
